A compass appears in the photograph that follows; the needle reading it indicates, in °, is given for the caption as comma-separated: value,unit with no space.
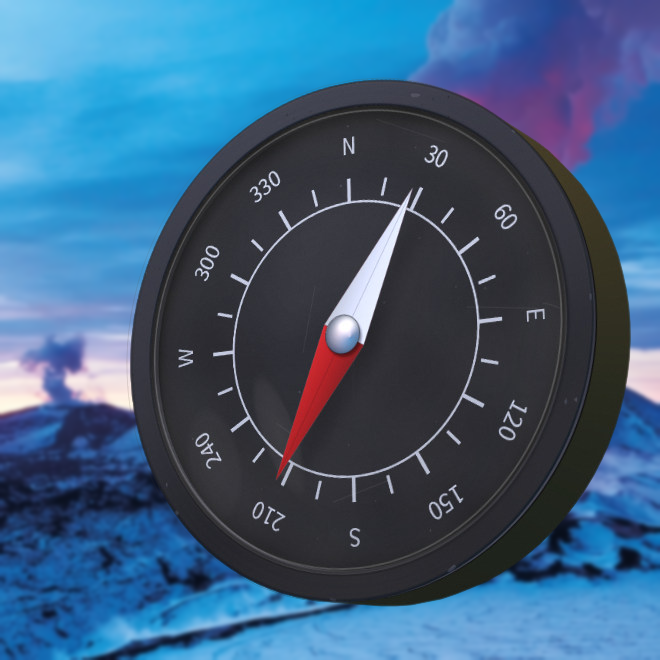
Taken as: 210,°
